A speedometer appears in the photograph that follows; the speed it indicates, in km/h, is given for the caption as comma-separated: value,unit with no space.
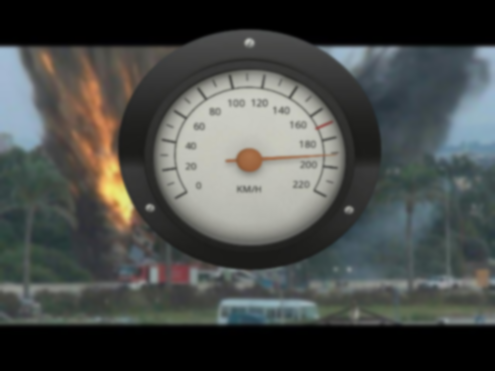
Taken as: 190,km/h
